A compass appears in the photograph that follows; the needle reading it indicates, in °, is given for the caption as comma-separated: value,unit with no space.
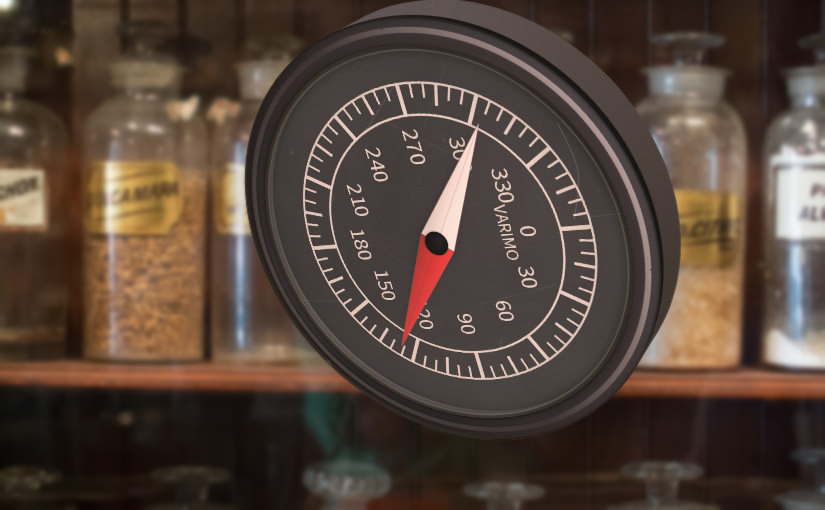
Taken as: 125,°
